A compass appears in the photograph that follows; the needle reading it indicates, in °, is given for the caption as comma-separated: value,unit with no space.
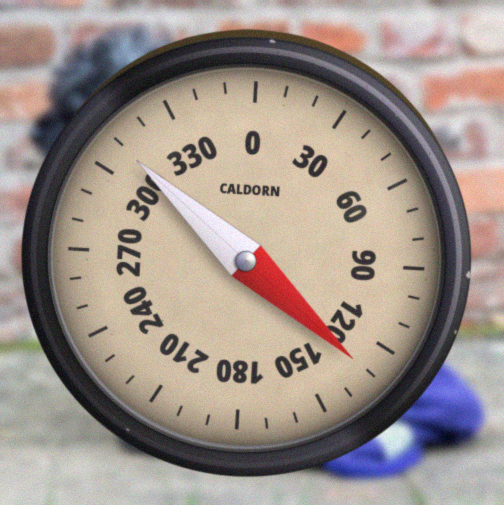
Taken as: 130,°
